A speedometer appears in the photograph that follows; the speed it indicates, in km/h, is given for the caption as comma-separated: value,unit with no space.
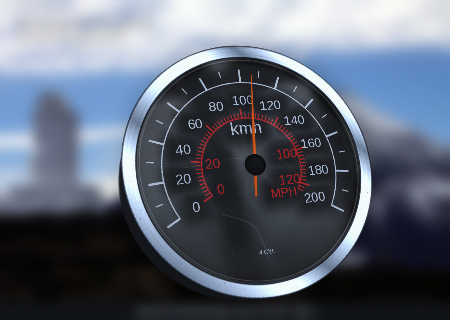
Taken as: 105,km/h
